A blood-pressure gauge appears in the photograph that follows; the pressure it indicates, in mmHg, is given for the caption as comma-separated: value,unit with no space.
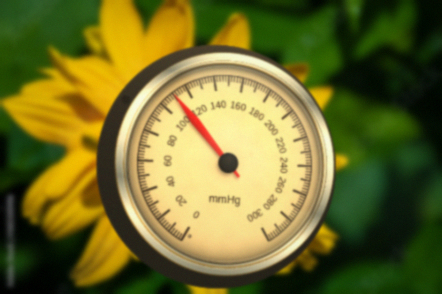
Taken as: 110,mmHg
